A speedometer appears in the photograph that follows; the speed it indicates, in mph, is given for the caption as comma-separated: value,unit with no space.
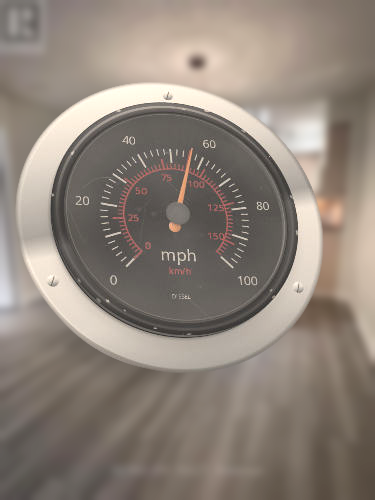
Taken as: 56,mph
